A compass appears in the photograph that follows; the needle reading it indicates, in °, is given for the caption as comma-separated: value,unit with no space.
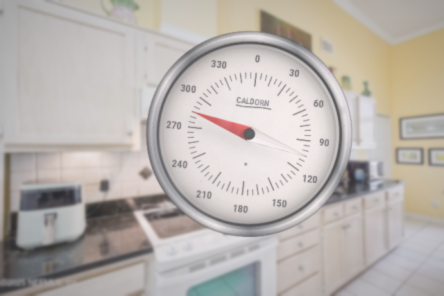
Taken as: 285,°
